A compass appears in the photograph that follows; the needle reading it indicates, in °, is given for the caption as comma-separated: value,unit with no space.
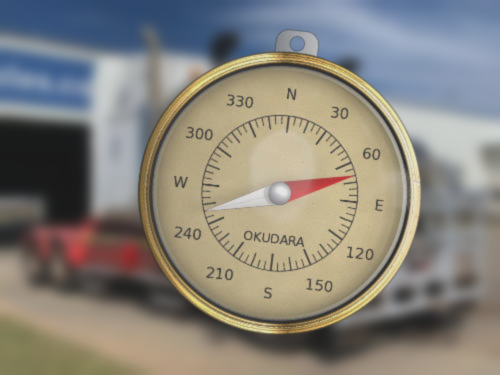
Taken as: 70,°
